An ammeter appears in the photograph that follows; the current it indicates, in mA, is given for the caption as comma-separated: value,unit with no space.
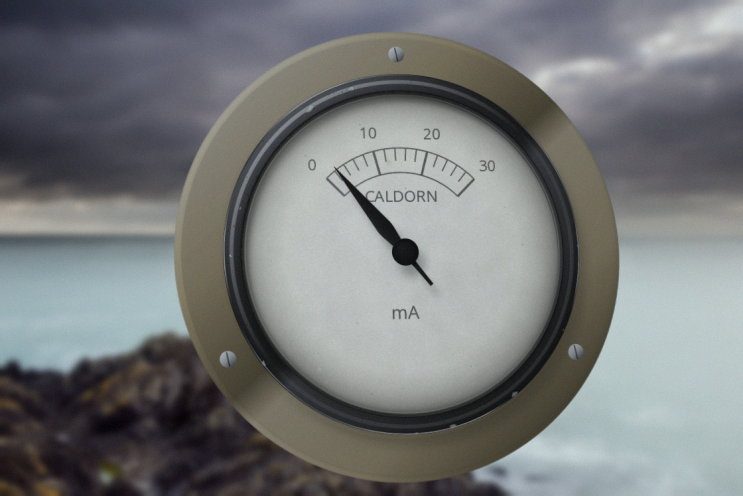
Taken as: 2,mA
